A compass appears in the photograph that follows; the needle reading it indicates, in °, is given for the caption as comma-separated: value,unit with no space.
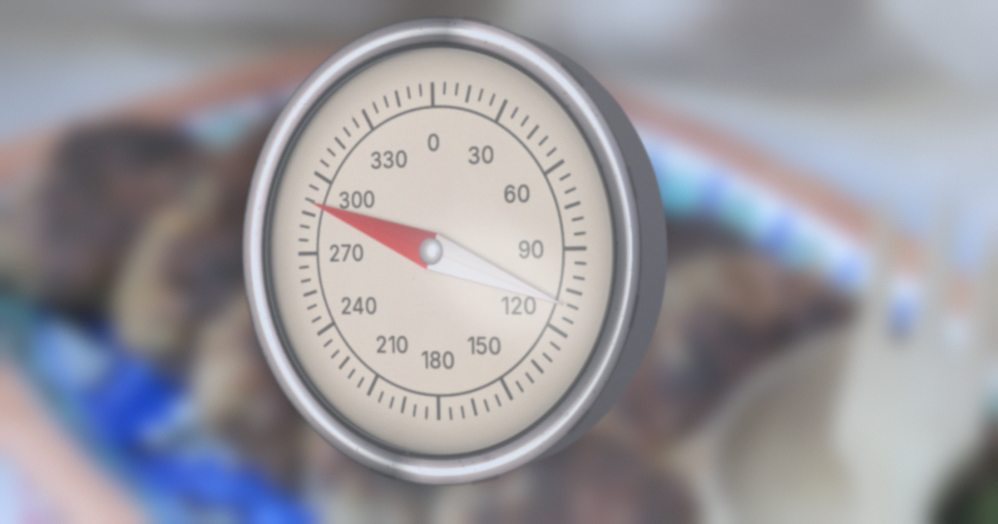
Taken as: 290,°
